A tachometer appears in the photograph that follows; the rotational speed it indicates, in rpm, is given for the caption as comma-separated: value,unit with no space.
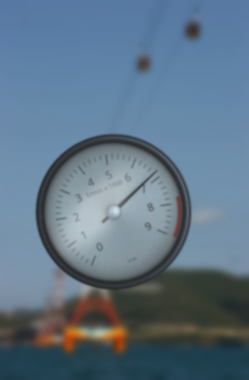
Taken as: 6800,rpm
